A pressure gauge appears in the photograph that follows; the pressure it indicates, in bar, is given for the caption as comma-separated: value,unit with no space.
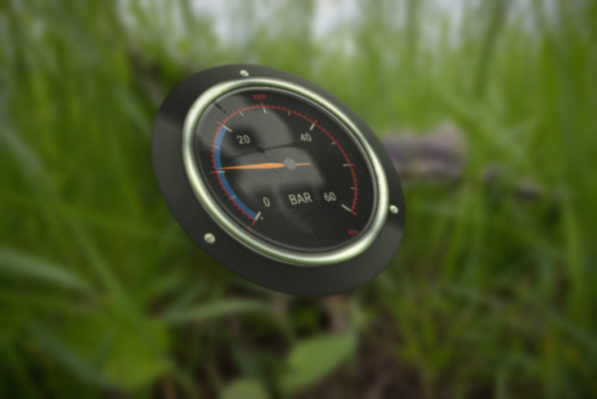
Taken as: 10,bar
